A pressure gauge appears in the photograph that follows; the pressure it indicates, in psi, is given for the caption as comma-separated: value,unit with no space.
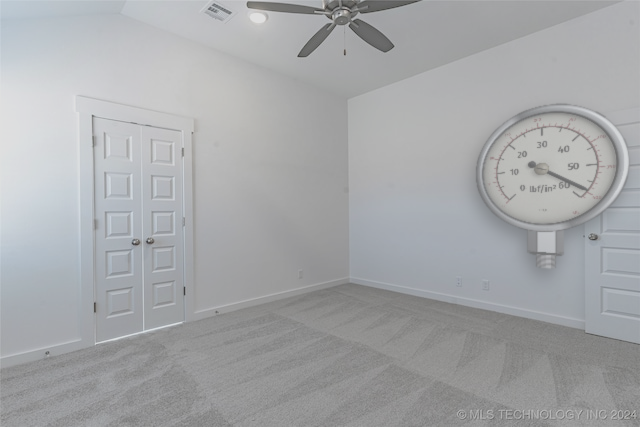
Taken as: 57.5,psi
